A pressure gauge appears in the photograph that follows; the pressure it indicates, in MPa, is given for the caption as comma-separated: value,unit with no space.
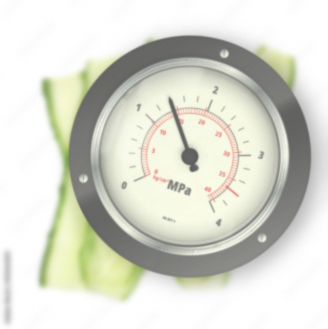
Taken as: 1.4,MPa
